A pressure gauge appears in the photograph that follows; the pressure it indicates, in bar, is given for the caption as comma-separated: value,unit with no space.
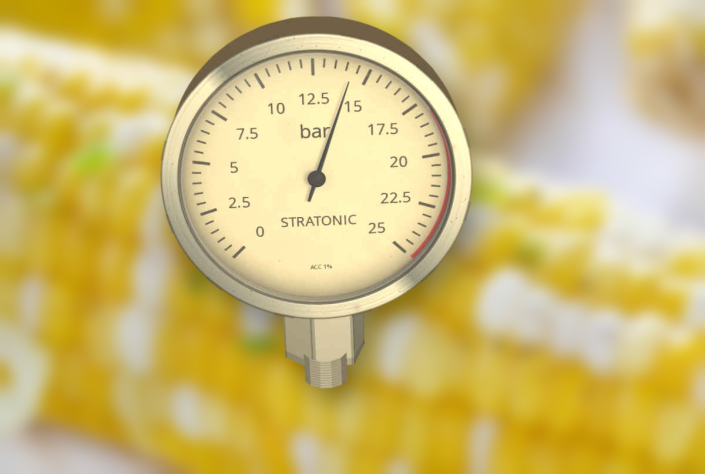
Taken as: 14.25,bar
